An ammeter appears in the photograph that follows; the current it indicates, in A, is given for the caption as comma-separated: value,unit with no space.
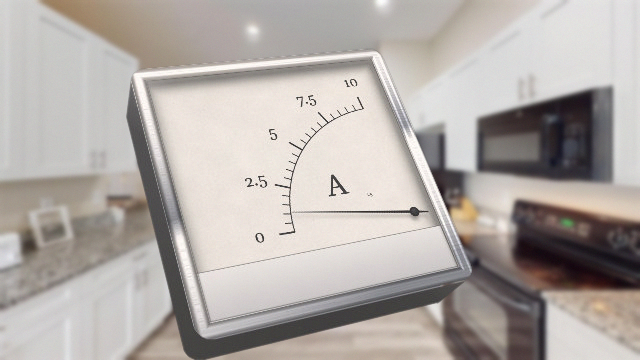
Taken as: 1,A
